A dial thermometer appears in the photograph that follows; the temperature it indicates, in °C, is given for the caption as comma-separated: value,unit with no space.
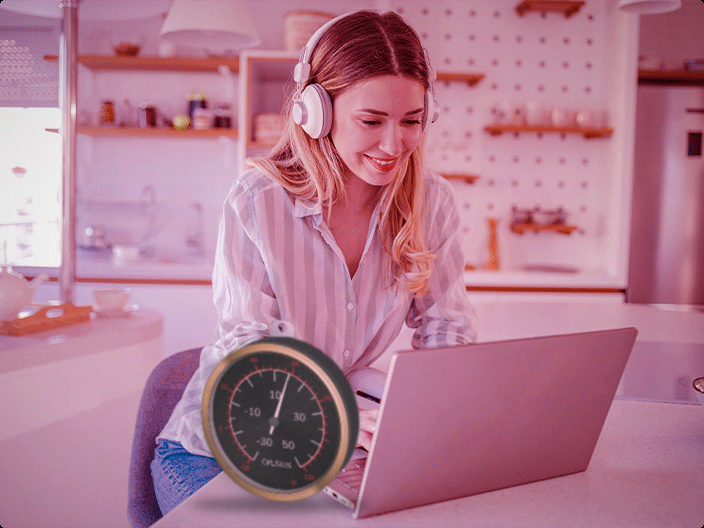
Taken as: 15,°C
